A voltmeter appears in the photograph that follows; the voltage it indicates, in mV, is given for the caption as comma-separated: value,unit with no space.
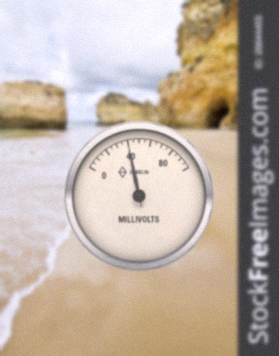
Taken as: 40,mV
